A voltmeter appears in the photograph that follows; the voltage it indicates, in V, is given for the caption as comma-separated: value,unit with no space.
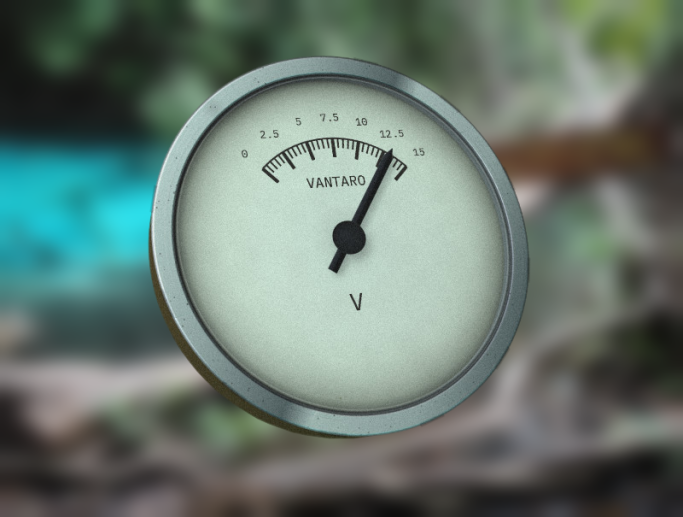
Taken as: 13,V
